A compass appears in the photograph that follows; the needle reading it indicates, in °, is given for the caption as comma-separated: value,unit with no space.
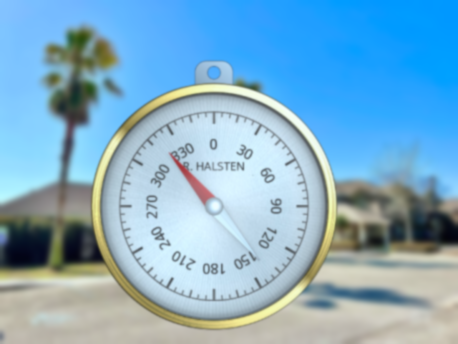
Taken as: 320,°
